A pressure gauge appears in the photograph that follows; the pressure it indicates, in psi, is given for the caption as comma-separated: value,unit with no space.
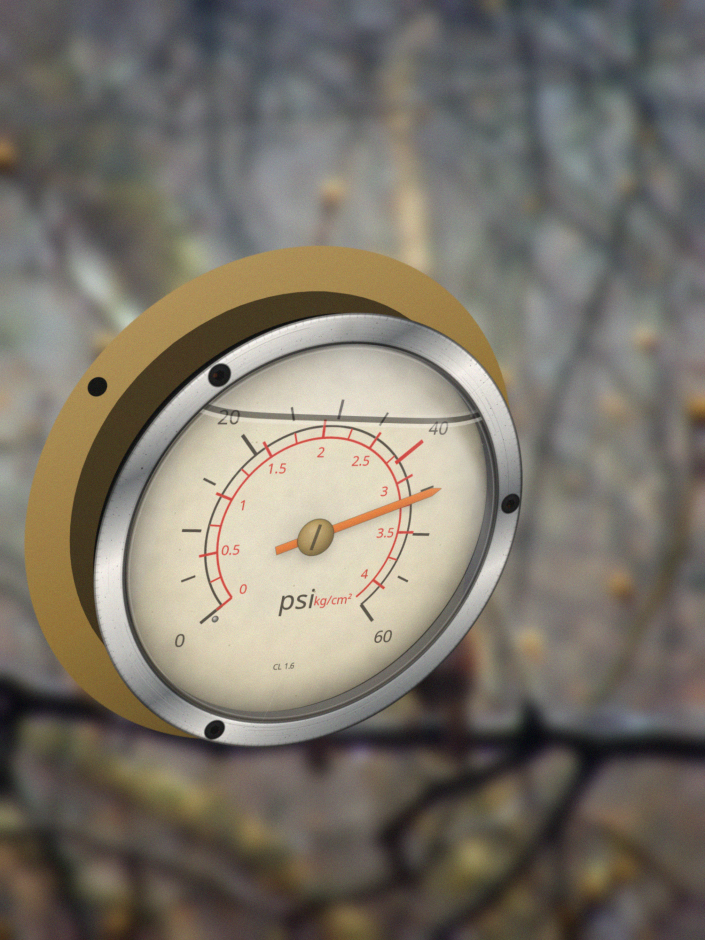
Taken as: 45,psi
